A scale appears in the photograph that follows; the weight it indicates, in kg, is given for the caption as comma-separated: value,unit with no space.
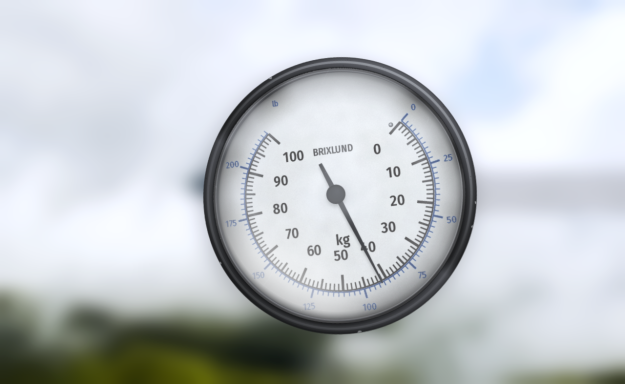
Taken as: 41,kg
